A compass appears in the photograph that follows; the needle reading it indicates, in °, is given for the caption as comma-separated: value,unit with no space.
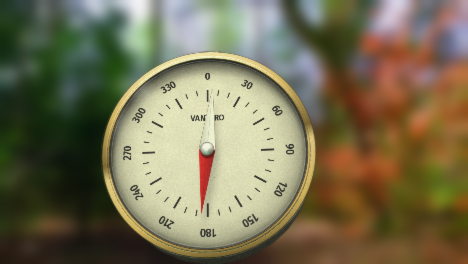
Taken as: 185,°
